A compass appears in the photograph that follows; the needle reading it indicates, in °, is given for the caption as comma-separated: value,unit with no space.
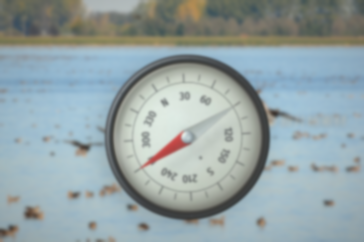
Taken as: 270,°
